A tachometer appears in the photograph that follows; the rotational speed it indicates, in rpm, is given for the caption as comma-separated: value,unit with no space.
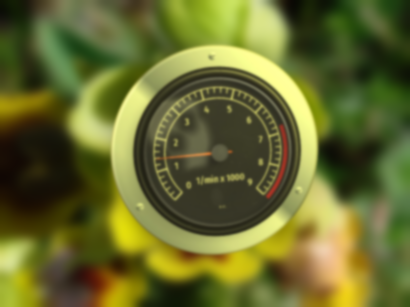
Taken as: 1400,rpm
